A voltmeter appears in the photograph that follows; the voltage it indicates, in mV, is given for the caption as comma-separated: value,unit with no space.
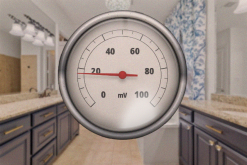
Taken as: 17.5,mV
